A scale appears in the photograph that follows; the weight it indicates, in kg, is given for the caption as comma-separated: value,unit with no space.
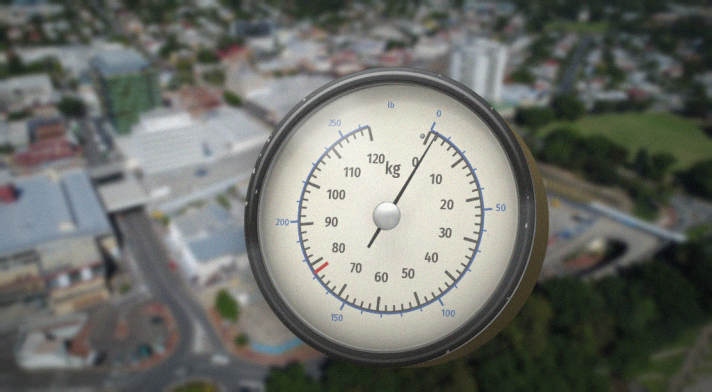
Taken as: 2,kg
